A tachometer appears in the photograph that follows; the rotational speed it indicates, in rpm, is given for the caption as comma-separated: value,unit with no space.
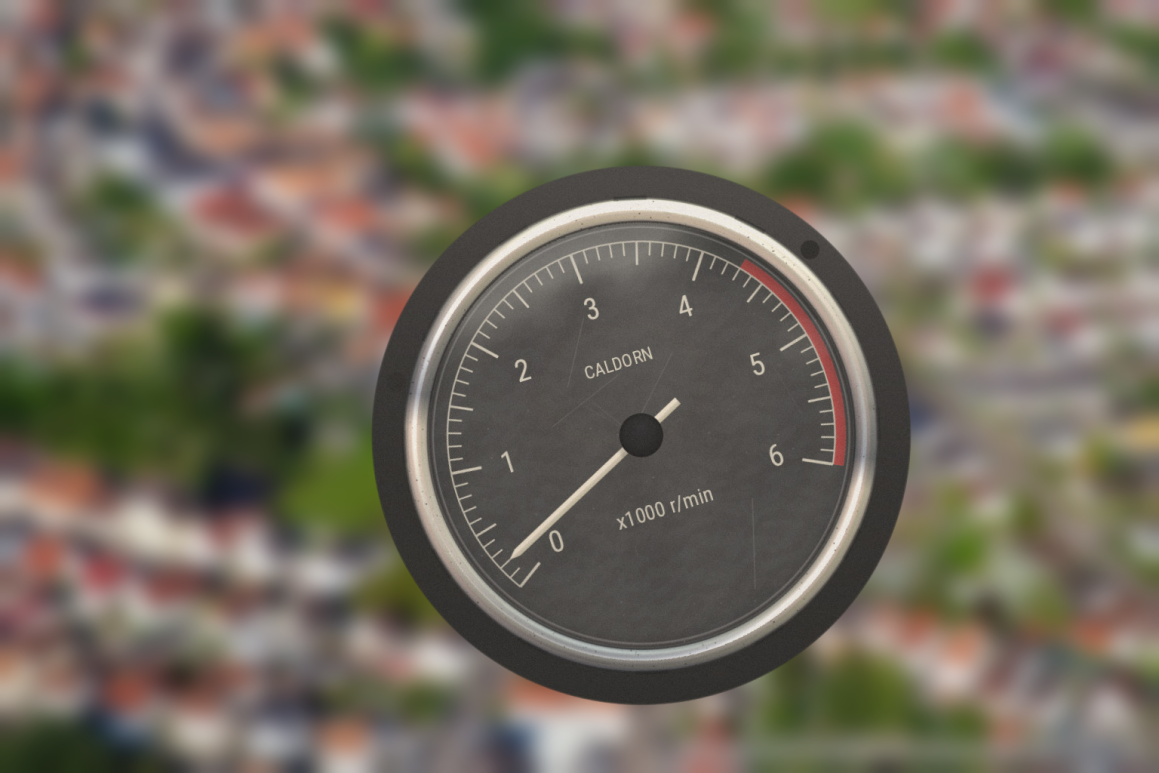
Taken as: 200,rpm
